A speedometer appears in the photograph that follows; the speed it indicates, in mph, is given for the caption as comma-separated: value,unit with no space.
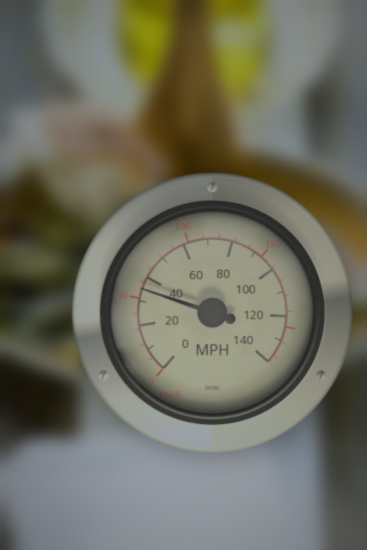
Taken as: 35,mph
